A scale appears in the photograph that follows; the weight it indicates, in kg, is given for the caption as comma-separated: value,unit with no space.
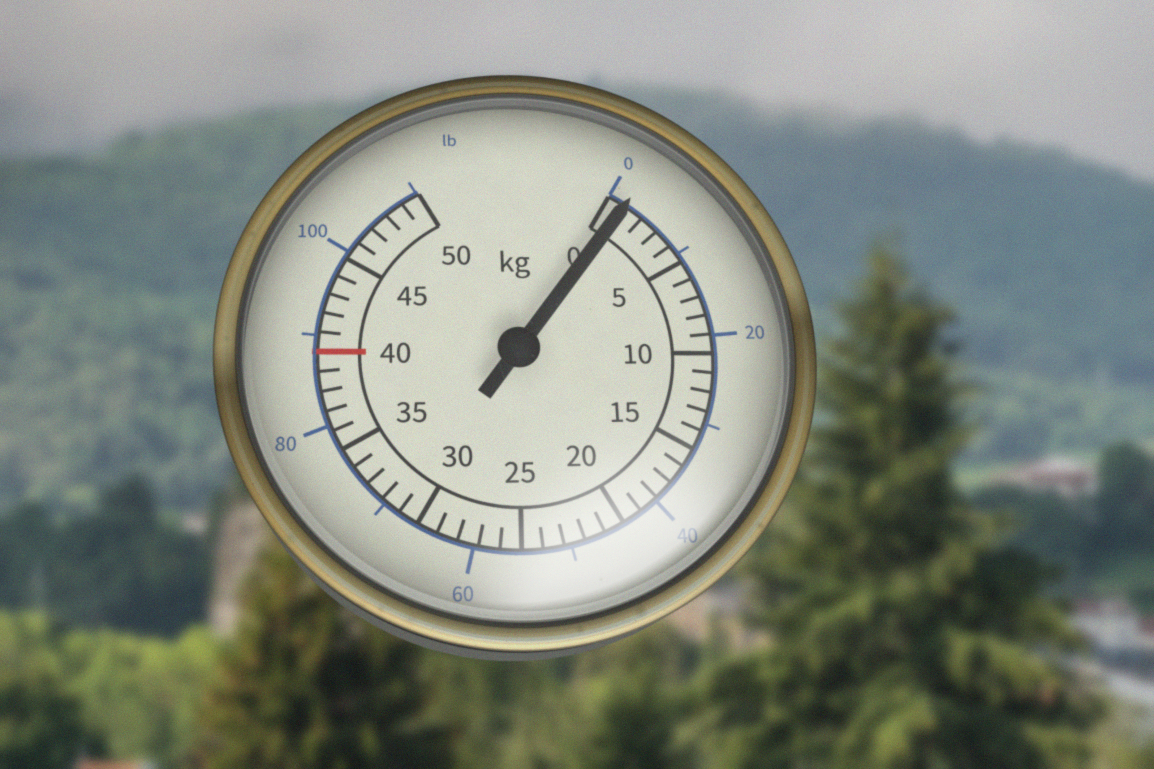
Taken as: 1,kg
